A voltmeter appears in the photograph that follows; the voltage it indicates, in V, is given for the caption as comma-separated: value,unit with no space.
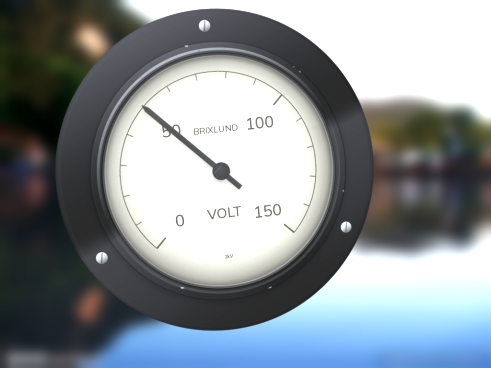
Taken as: 50,V
